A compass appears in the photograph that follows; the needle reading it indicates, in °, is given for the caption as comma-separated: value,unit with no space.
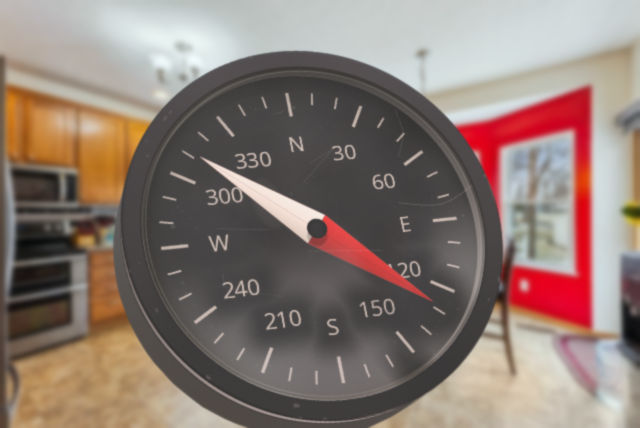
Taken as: 130,°
